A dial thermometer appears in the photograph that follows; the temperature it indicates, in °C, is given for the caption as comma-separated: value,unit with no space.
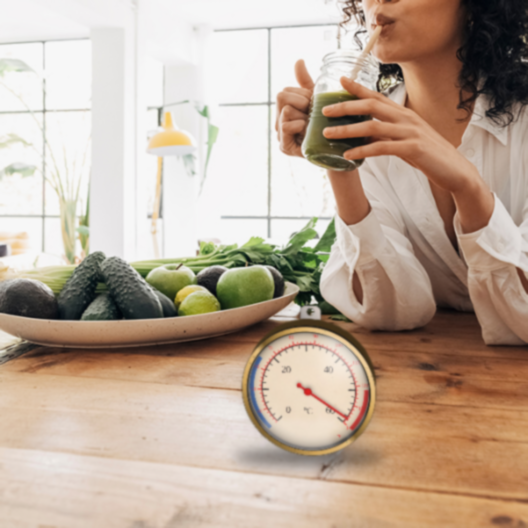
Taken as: 58,°C
